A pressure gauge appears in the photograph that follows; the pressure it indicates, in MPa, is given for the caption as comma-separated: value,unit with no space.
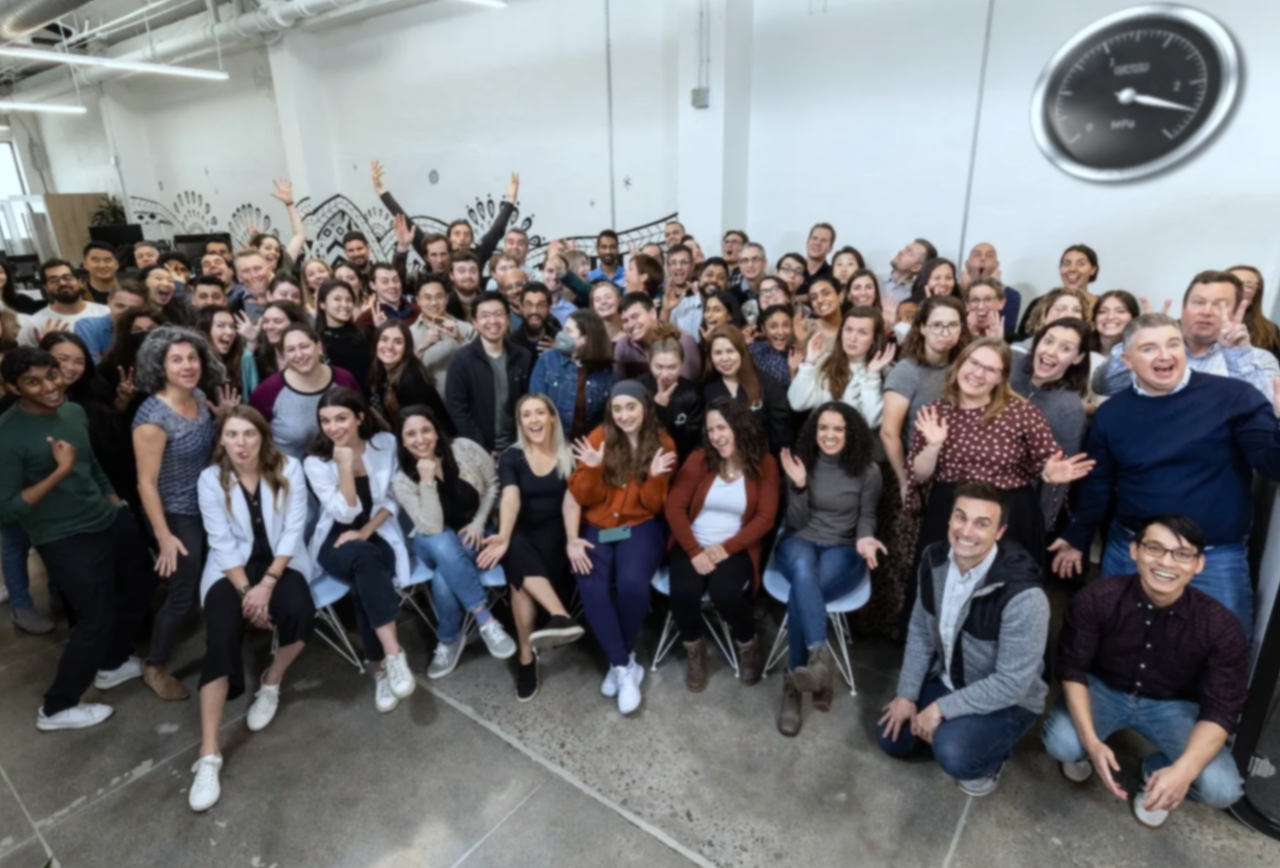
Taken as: 2.25,MPa
